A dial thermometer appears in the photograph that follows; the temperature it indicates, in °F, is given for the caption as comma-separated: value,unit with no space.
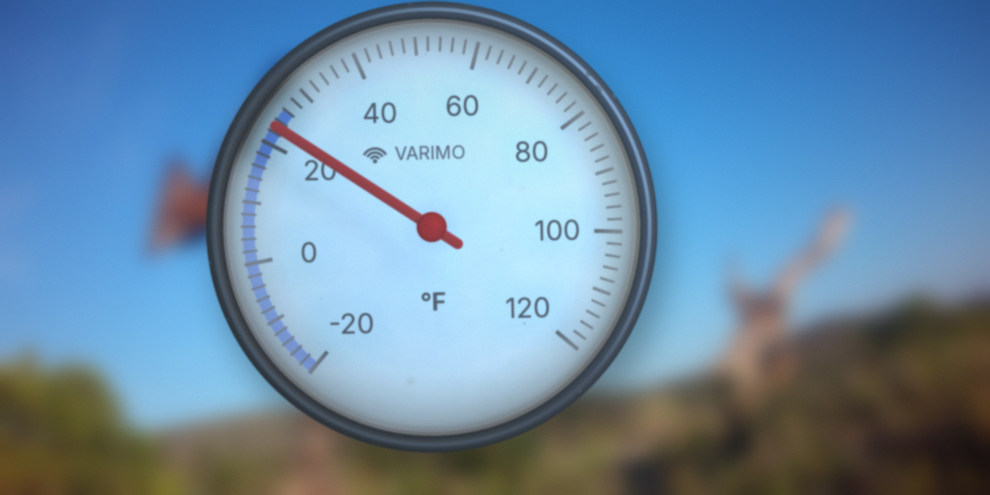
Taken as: 23,°F
